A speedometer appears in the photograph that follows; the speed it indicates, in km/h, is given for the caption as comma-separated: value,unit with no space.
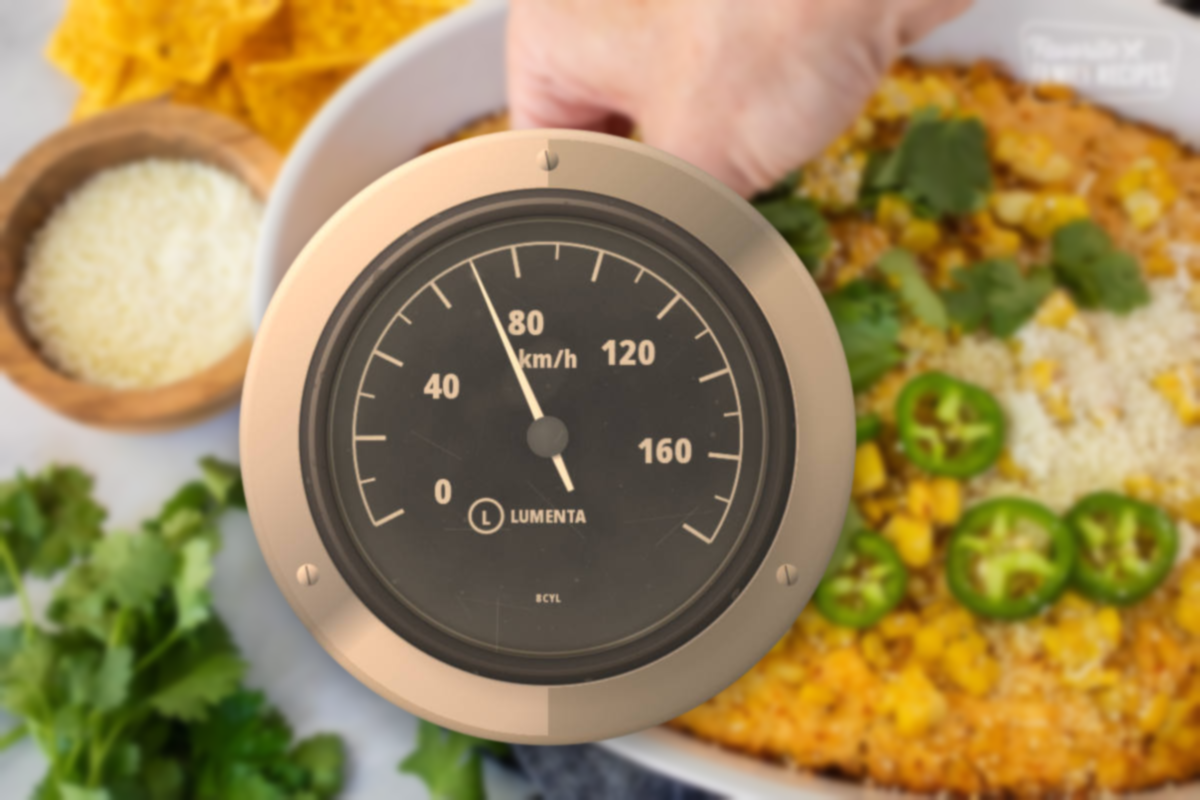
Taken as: 70,km/h
